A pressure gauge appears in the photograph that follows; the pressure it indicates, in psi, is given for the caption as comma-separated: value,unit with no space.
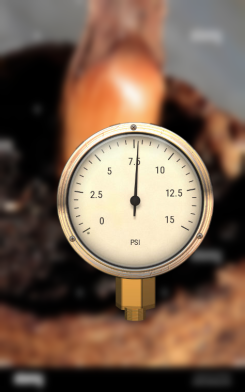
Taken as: 7.75,psi
